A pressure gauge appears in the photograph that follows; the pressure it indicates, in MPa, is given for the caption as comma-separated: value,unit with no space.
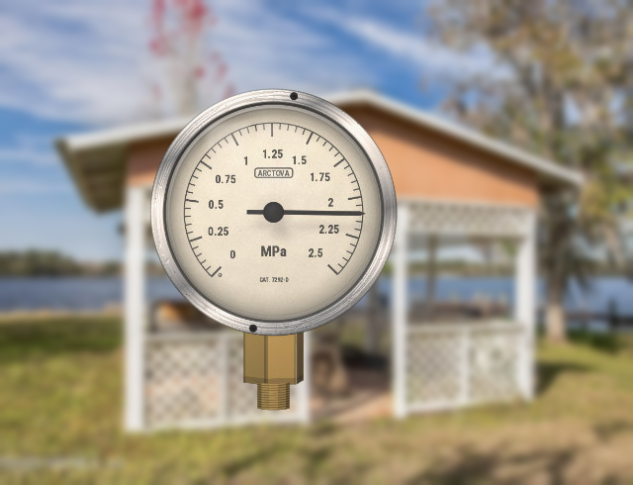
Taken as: 2.1,MPa
